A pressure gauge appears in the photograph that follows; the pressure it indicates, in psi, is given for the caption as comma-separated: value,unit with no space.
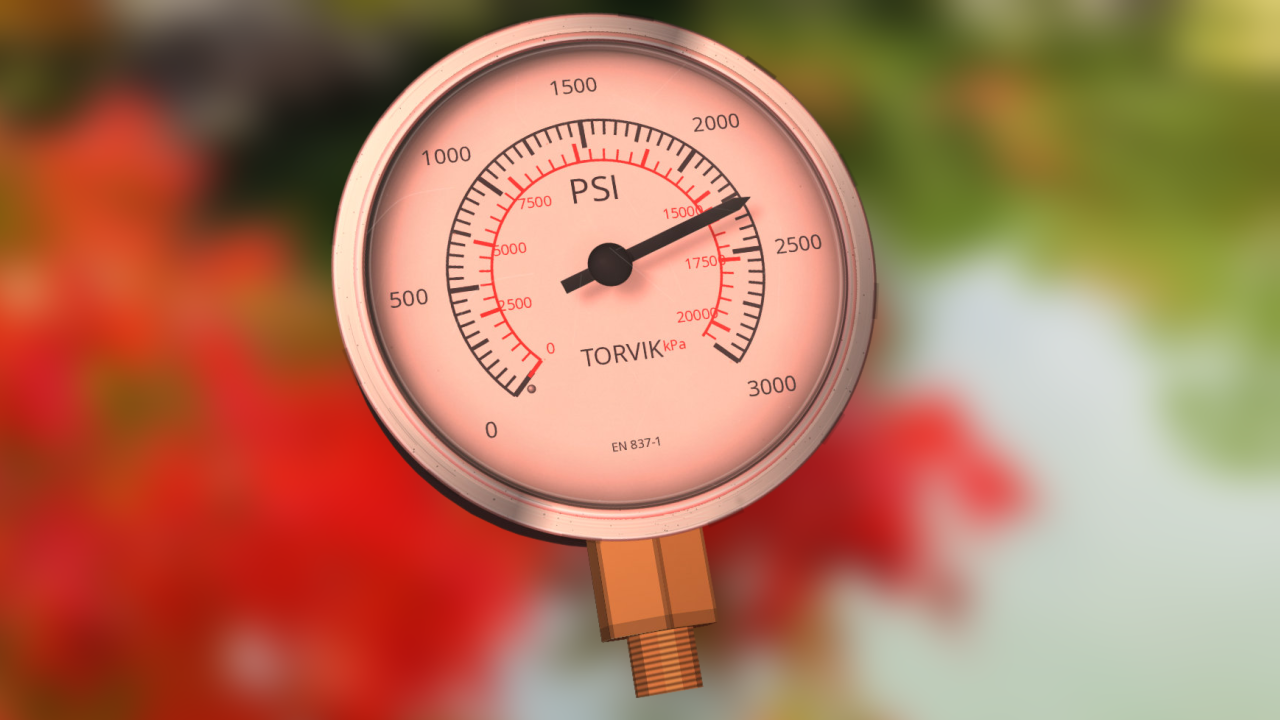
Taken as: 2300,psi
